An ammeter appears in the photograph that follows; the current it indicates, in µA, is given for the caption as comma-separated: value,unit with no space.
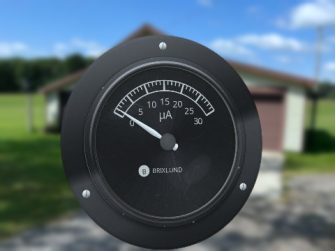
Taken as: 1,µA
